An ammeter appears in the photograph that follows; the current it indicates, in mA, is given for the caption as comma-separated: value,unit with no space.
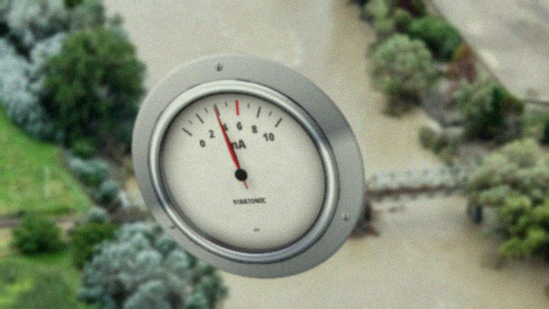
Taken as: 4,mA
